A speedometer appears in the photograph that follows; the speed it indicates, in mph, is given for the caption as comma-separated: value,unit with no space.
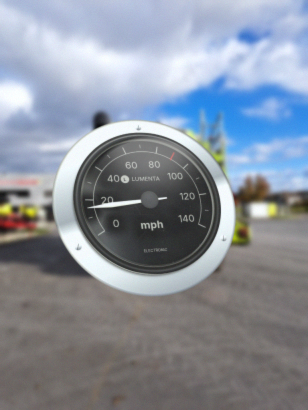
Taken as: 15,mph
